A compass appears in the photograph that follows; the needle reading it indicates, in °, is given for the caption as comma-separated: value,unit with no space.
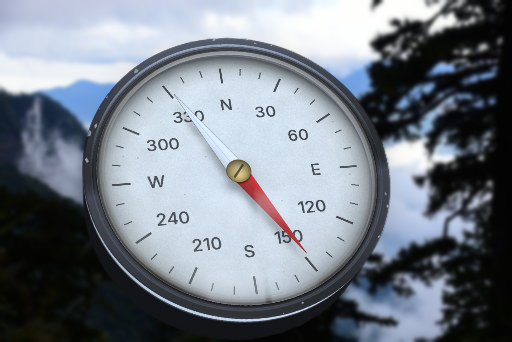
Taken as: 150,°
